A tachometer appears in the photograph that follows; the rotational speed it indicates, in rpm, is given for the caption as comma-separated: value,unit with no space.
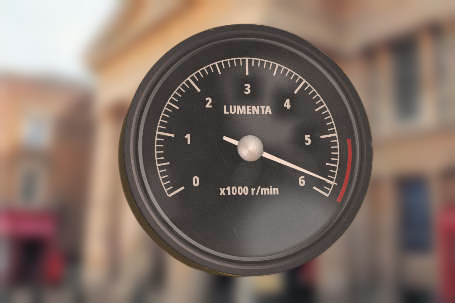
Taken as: 5800,rpm
